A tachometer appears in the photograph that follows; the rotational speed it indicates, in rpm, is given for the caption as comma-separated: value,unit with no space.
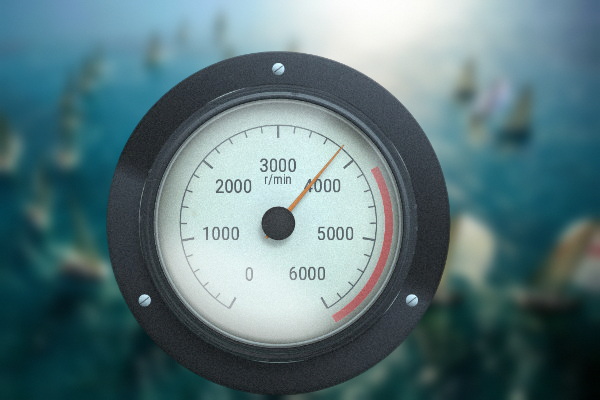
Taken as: 3800,rpm
